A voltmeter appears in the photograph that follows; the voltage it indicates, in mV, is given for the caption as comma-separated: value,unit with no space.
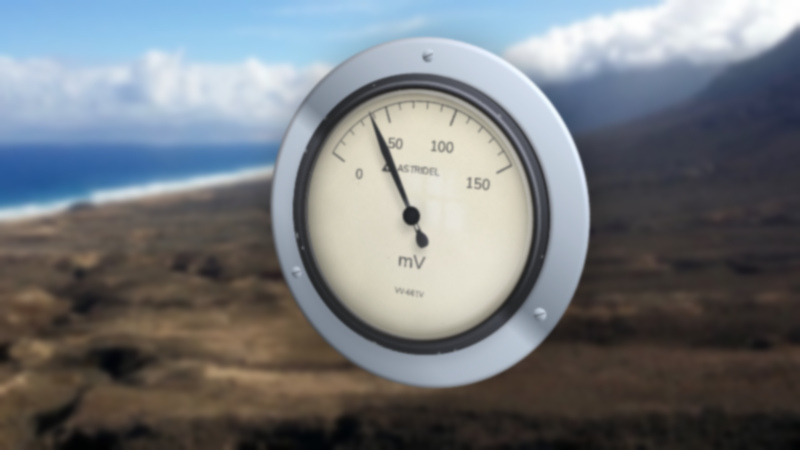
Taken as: 40,mV
